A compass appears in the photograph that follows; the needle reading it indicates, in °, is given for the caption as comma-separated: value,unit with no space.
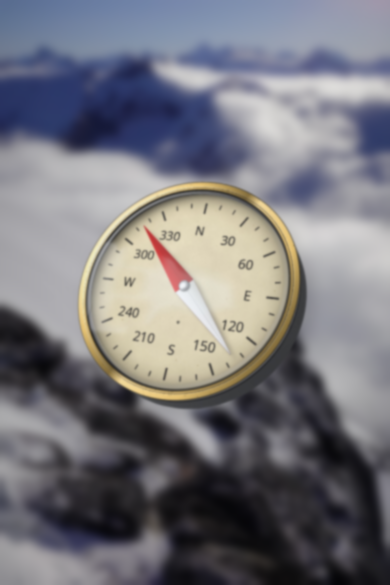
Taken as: 315,°
